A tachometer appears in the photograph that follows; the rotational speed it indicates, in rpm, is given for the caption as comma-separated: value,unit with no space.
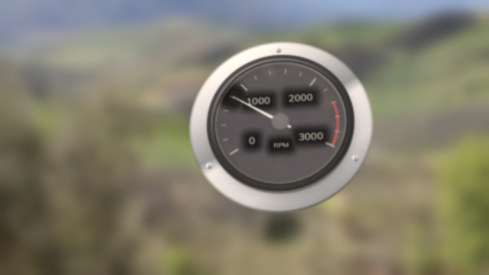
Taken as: 800,rpm
